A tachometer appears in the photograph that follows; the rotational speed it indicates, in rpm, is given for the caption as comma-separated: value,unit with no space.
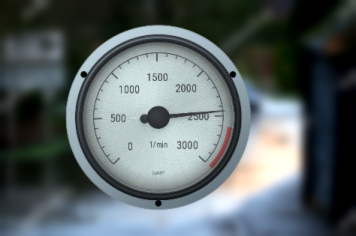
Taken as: 2450,rpm
